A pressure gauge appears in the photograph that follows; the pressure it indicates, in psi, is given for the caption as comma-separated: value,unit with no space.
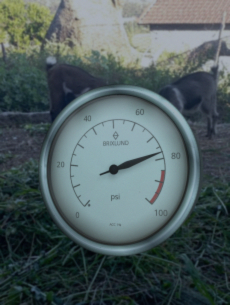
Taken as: 77.5,psi
